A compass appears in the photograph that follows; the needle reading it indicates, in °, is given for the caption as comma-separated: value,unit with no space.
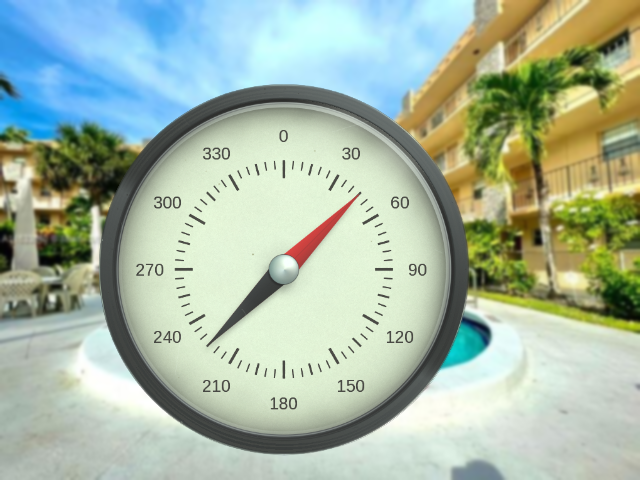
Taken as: 45,°
